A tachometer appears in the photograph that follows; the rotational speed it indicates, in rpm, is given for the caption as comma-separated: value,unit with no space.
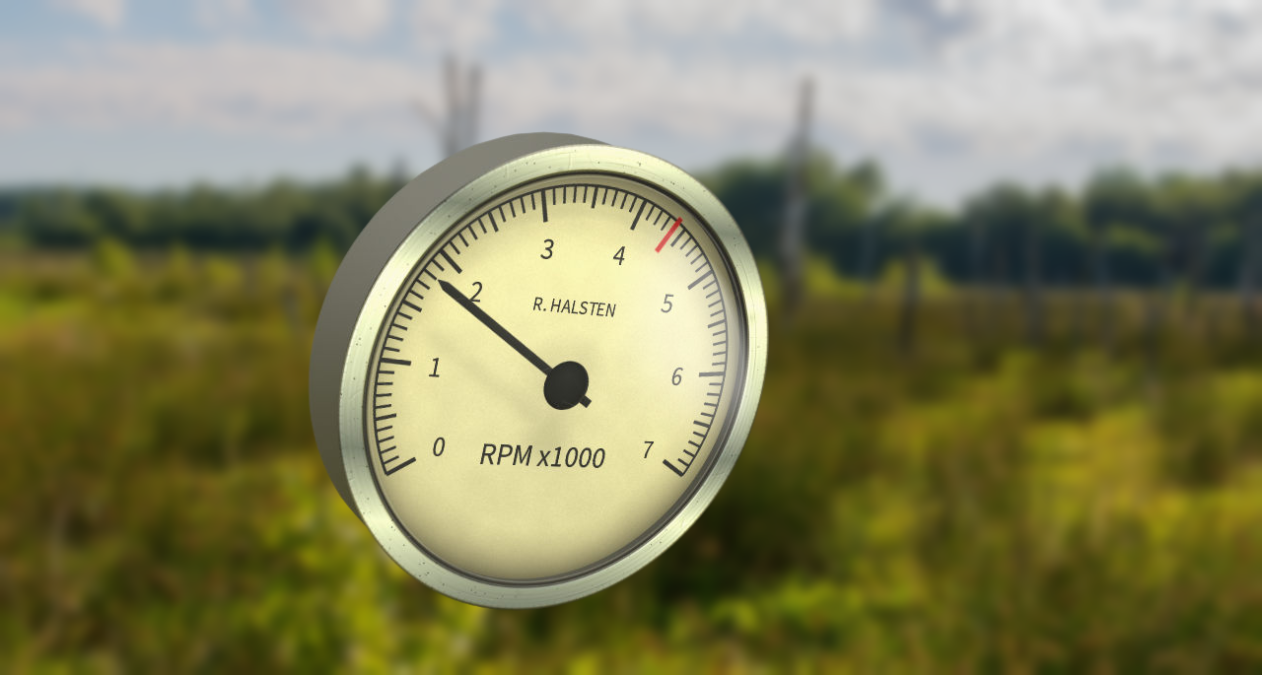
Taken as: 1800,rpm
